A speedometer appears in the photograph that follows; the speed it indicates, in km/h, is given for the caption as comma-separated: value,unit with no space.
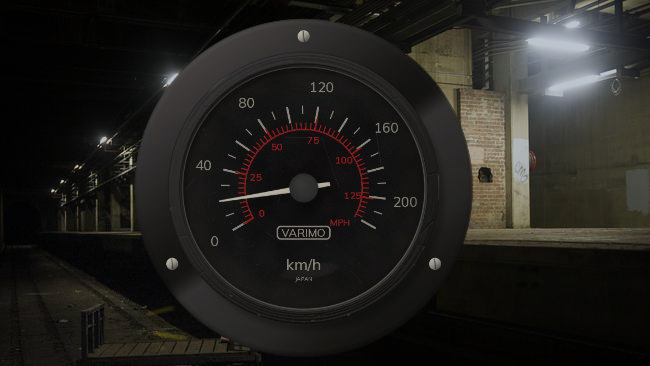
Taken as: 20,km/h
